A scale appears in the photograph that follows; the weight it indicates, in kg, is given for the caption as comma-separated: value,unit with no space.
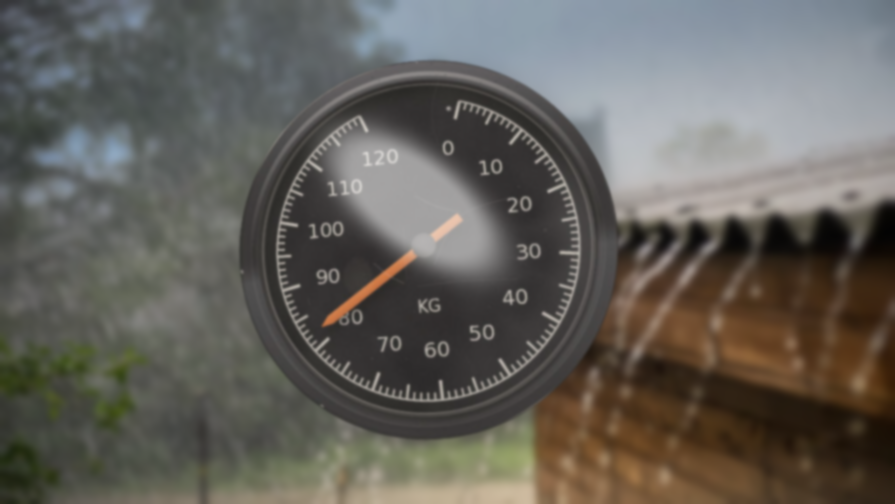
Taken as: 82,kg
